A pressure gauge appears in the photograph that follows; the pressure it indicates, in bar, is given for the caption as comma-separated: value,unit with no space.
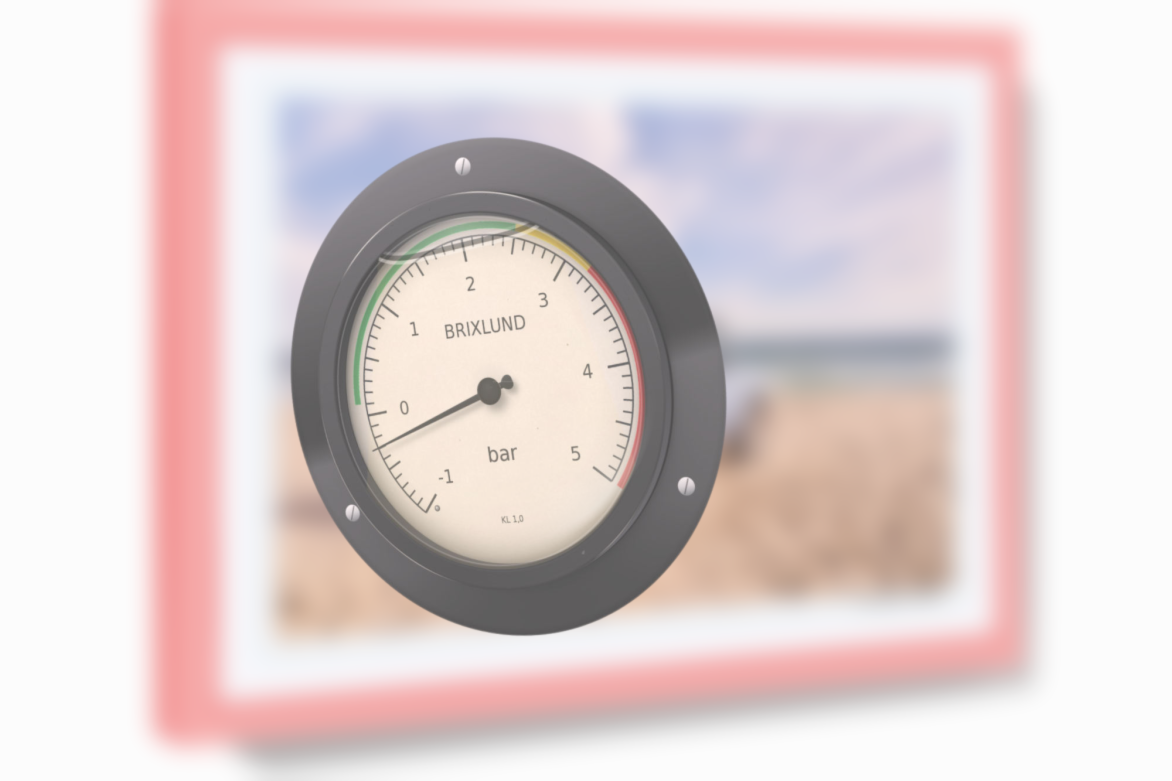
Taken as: -0.3,bar
